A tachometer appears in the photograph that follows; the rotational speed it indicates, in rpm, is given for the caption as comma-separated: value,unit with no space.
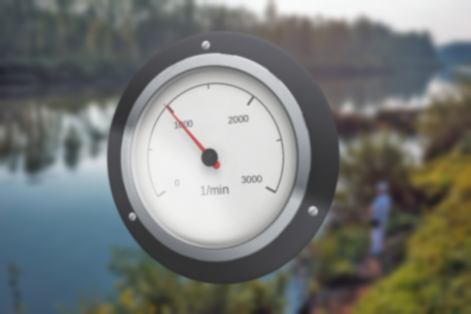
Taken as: 1000,rpm
